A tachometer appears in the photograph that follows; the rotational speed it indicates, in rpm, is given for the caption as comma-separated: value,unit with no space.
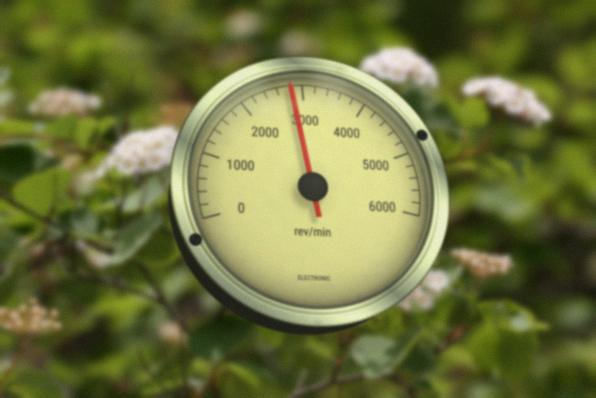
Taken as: 2800,rpm
